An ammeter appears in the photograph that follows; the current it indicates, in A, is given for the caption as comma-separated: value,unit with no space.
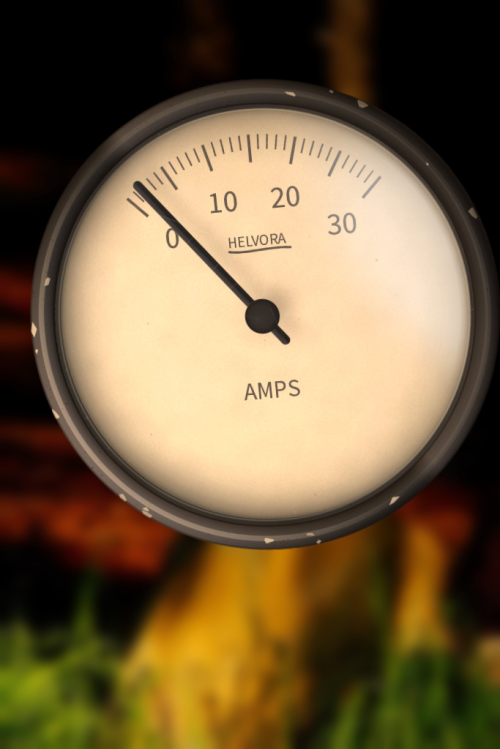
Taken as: 2,A
